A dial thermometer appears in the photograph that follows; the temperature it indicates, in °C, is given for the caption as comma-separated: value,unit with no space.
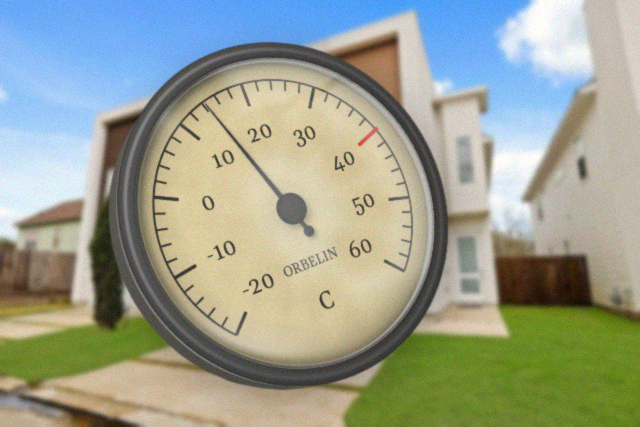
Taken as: 14,°C
